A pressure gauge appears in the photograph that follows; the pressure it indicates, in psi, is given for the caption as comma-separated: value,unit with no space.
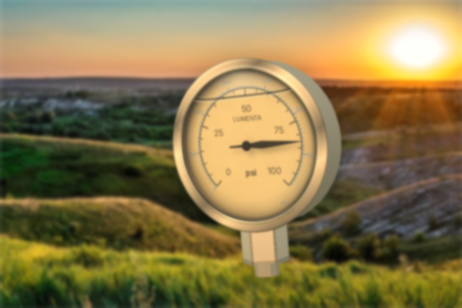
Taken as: 82.5,psi
